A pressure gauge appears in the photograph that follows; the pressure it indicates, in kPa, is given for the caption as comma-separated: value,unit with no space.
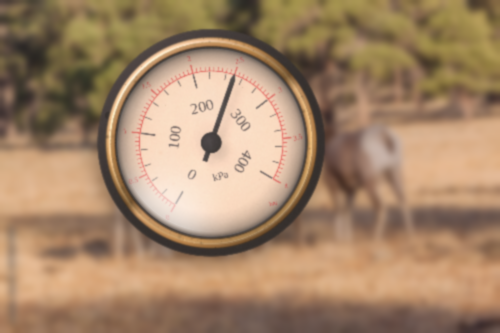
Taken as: 250,kPa
